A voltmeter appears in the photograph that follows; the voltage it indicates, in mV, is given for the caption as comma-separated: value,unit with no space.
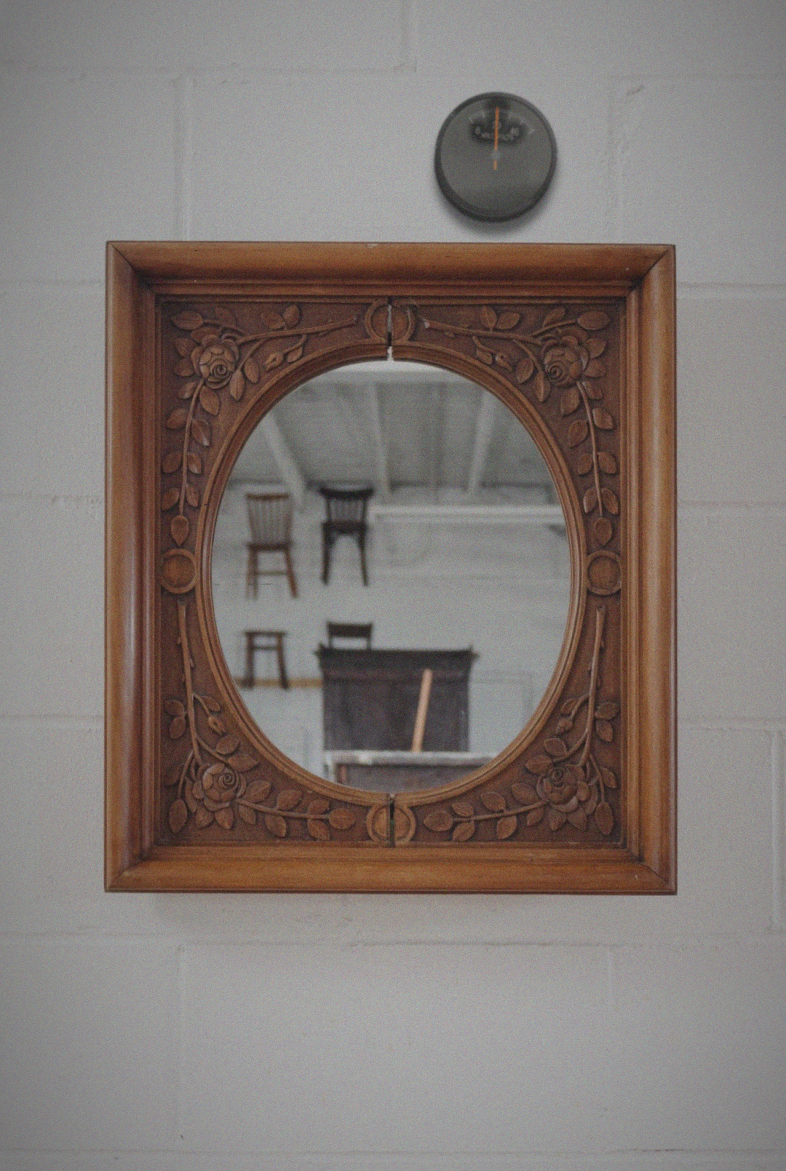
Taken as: 20,mV
